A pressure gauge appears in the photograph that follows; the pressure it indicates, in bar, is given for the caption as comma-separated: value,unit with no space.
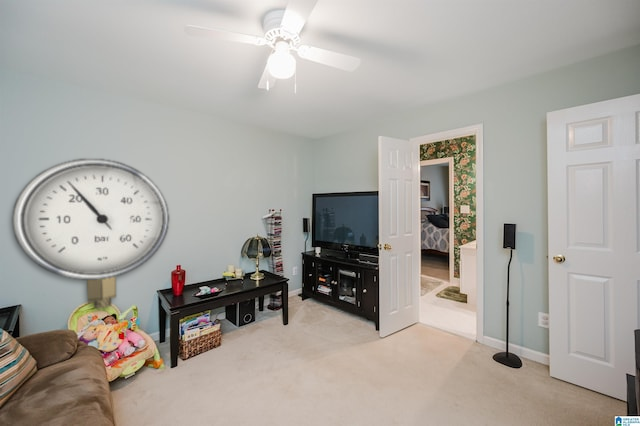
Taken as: 22,bar
